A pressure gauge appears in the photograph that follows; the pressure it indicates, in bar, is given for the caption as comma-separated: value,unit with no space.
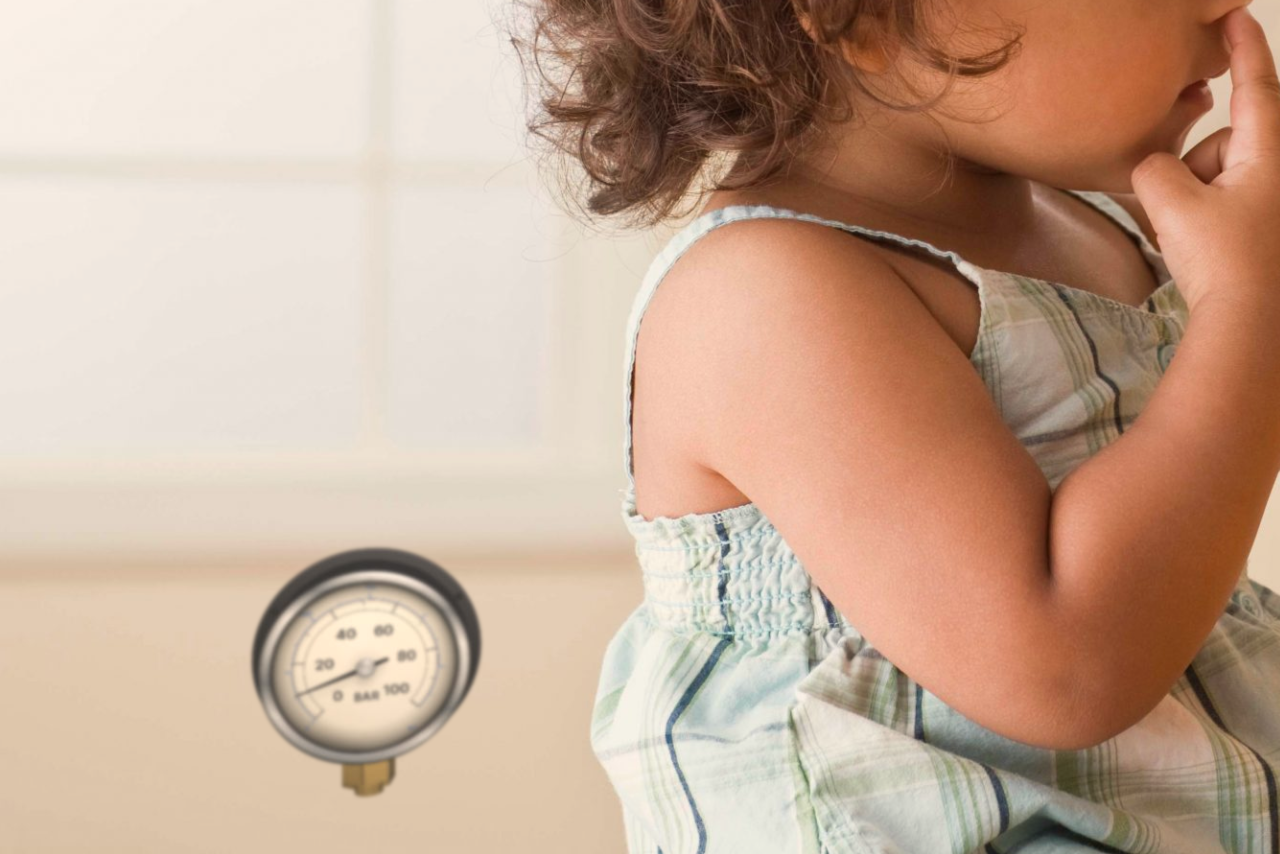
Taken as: 10,bar
